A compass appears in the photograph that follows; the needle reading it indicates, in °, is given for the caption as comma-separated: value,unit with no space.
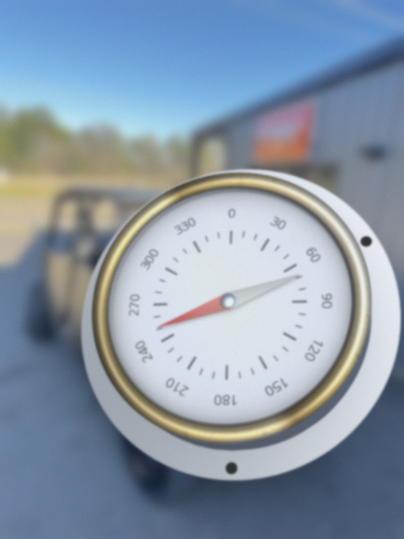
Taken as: 250,°
